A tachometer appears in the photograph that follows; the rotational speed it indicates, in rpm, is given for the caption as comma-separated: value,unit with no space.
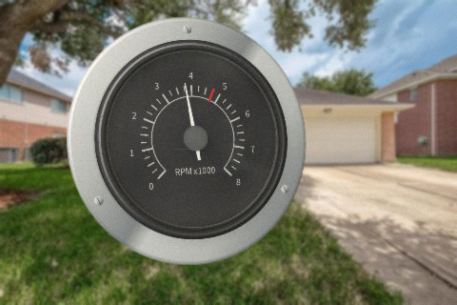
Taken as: 3750,rpm
